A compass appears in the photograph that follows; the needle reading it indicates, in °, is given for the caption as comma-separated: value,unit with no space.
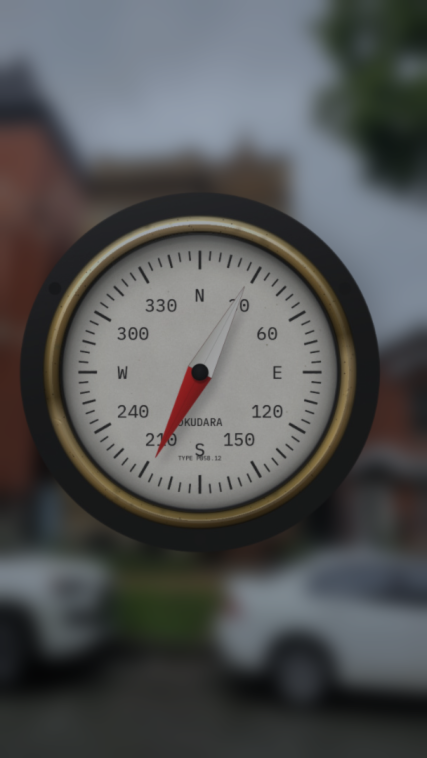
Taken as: 207.5,°
